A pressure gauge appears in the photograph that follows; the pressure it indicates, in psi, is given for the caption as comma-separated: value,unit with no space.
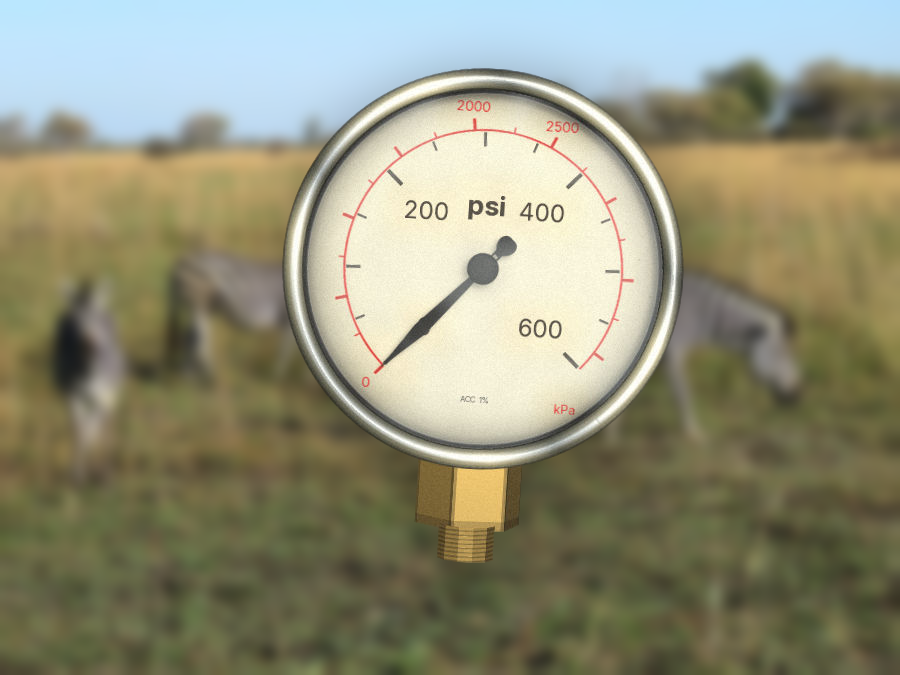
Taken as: 0,psi
